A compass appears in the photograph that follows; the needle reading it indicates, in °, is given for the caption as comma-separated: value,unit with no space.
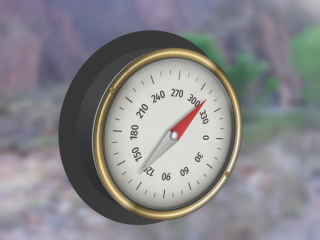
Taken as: 310,°
